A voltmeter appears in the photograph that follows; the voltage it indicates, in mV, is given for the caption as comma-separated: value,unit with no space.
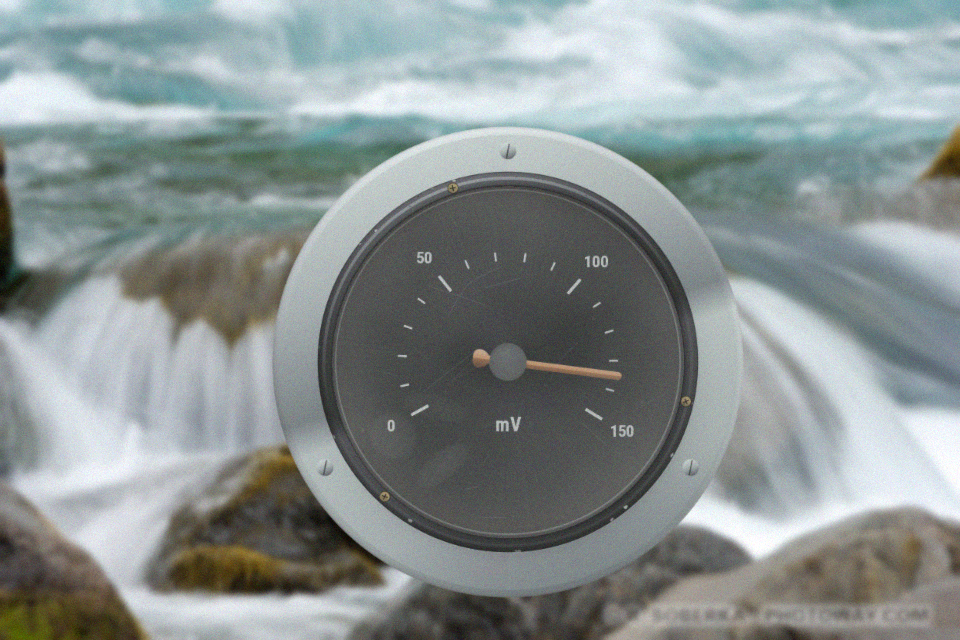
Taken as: 135,mV
